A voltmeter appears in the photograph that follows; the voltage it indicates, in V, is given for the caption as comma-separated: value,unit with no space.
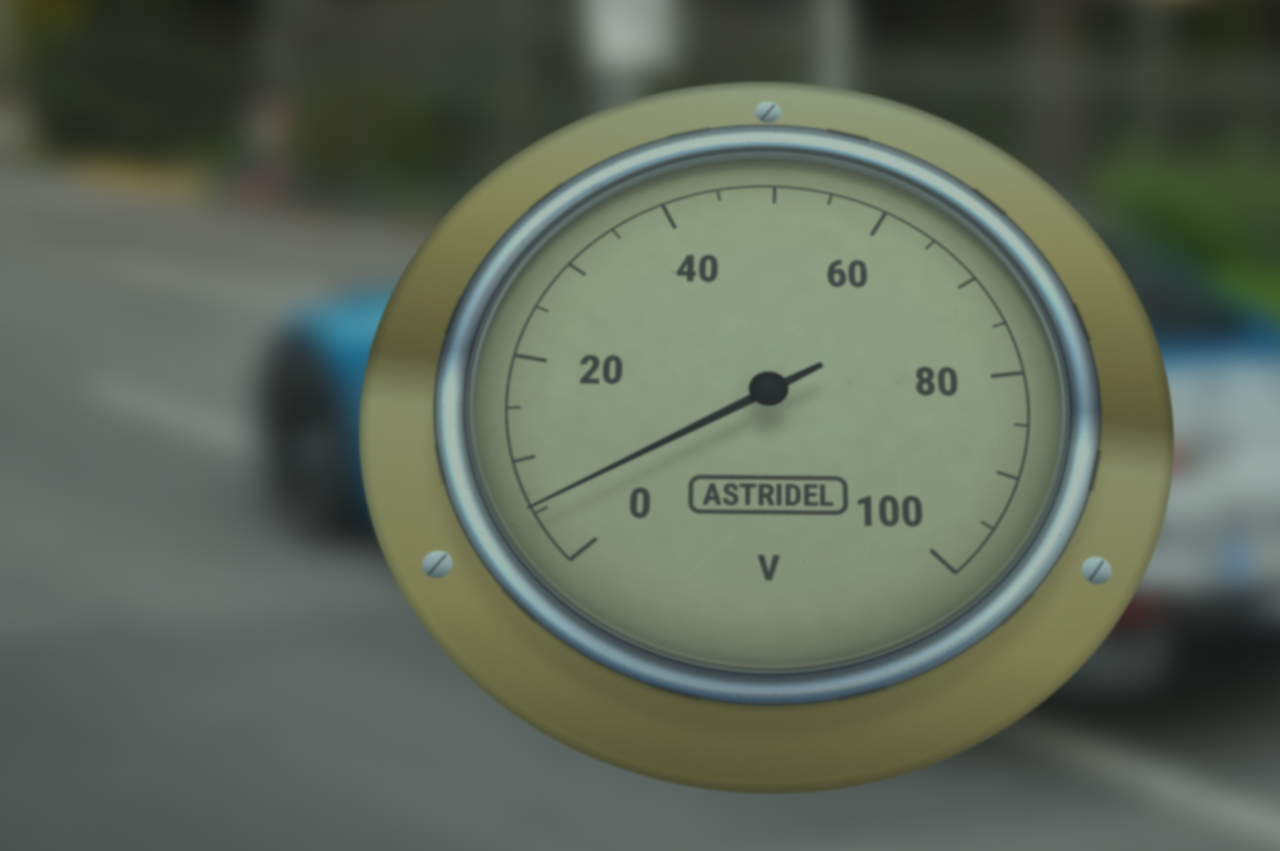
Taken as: 5,V
